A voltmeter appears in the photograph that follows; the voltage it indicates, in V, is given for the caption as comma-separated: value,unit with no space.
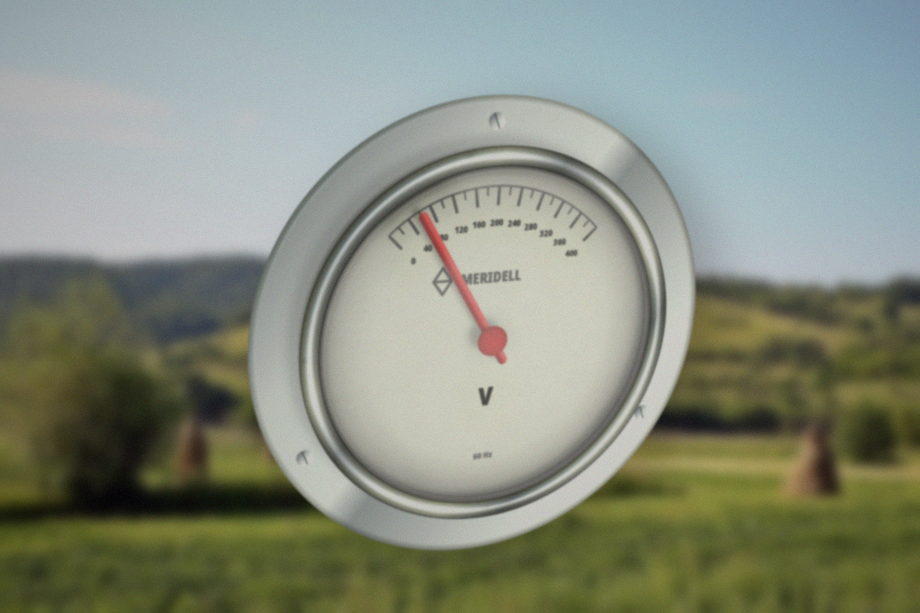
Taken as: 60,V
